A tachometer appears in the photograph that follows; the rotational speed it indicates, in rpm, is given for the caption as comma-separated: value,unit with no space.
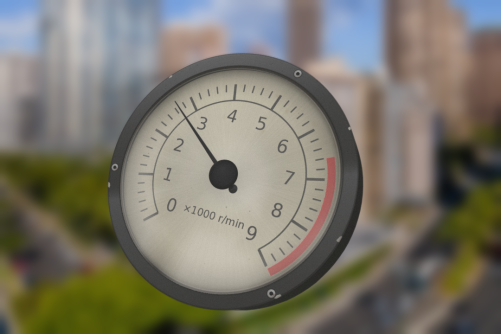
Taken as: 2700,rpm
